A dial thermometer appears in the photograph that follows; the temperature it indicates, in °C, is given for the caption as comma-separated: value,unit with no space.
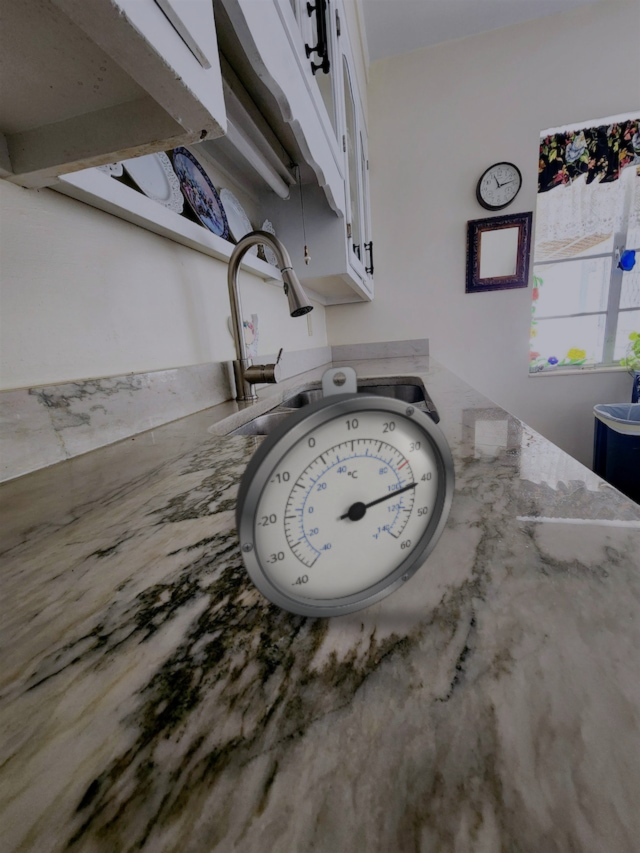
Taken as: 40,°C
